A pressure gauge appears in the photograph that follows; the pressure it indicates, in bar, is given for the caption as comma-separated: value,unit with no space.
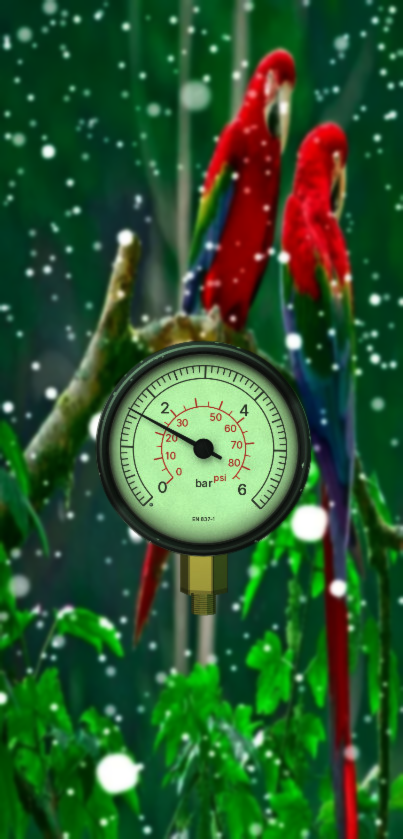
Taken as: 1.6,bar
